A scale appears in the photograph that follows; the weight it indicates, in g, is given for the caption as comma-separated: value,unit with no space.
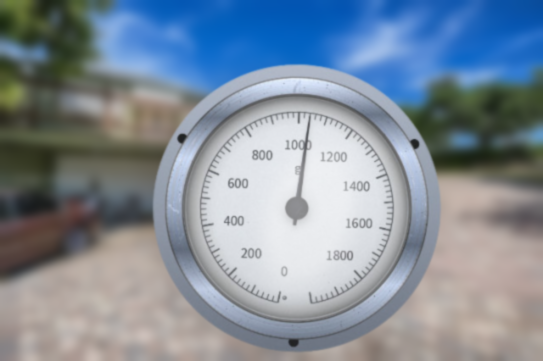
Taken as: 1040,g
